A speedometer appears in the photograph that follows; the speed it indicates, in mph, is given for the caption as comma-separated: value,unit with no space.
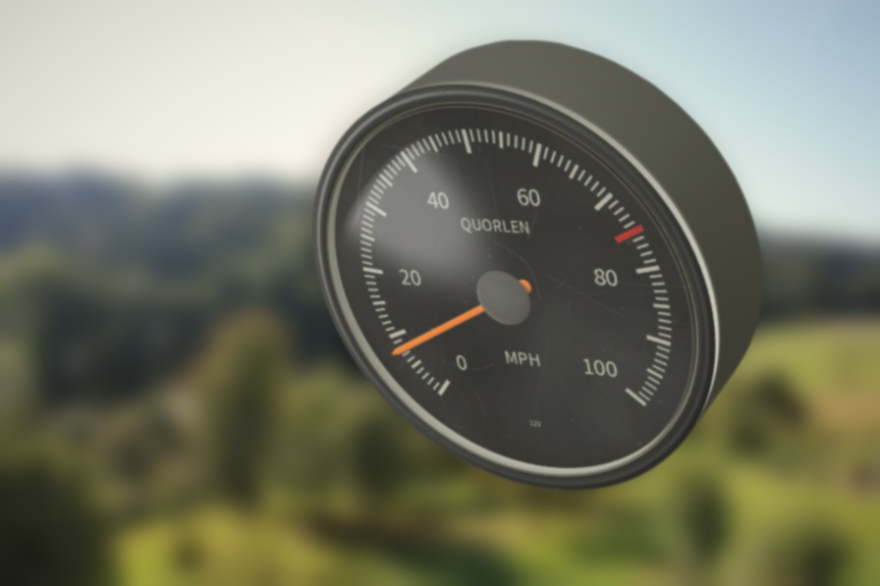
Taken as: 8,mph
